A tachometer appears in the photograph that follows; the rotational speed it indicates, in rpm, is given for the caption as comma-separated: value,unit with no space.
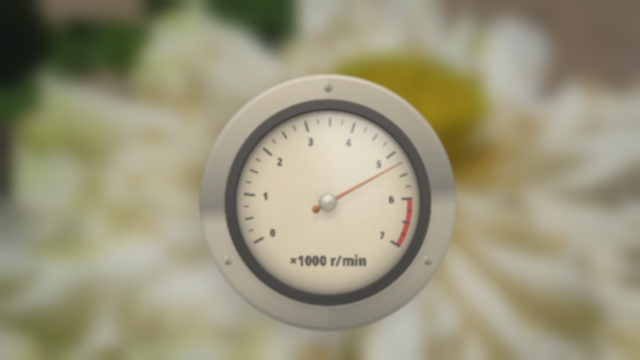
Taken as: 5250,rpm
